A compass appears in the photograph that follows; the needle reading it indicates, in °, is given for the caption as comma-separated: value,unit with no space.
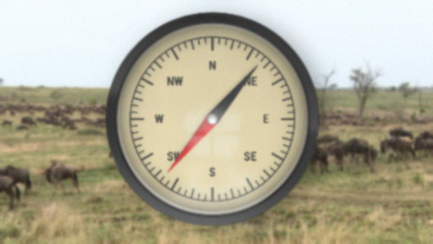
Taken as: 220,°
